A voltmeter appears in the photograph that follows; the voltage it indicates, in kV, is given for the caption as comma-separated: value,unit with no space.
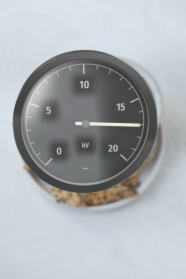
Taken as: 17,kV
